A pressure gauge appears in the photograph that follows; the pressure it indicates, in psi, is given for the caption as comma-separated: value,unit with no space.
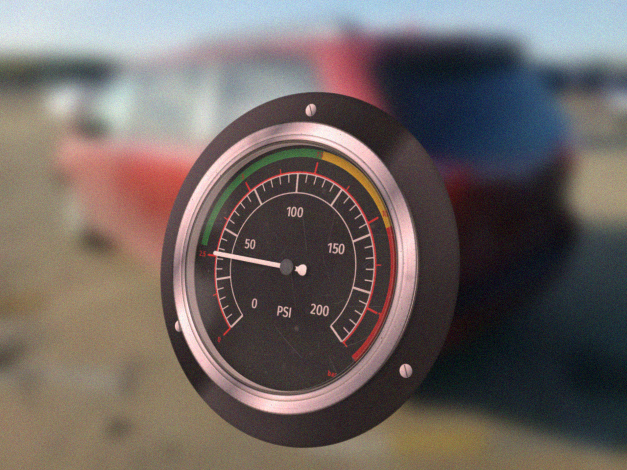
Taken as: 37.5,psi
